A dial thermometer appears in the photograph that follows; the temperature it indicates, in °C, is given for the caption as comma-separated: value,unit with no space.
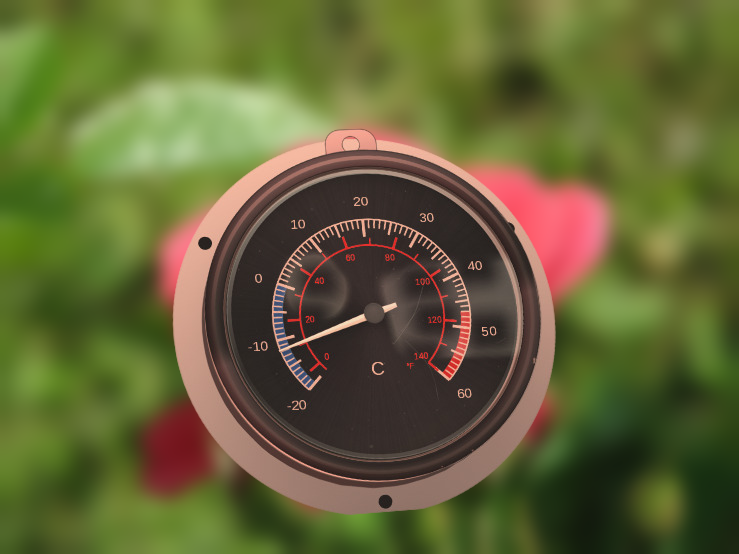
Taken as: -12,°C
